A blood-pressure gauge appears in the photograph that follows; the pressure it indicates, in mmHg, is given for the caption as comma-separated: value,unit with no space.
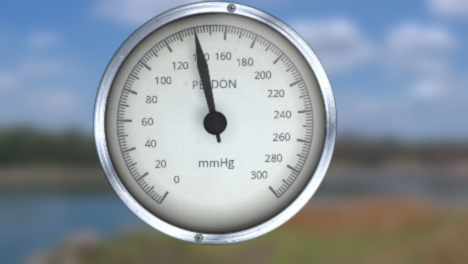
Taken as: 140,mmHg
